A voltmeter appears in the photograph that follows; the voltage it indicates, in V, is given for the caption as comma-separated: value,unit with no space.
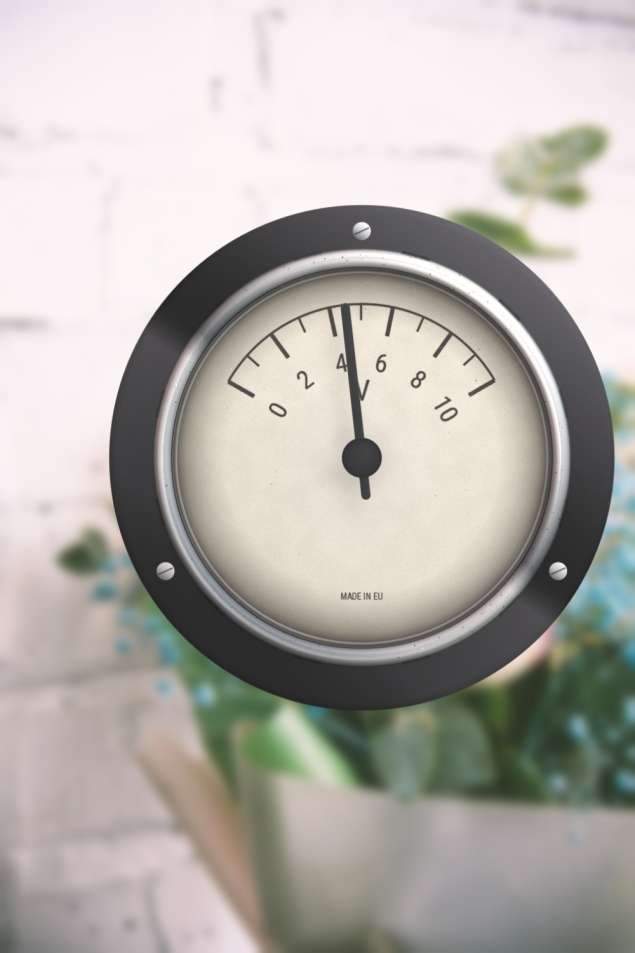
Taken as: 4.5,V
